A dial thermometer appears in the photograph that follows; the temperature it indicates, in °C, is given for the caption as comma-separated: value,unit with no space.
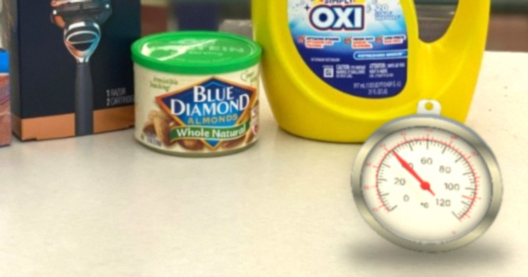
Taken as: 40,°C
